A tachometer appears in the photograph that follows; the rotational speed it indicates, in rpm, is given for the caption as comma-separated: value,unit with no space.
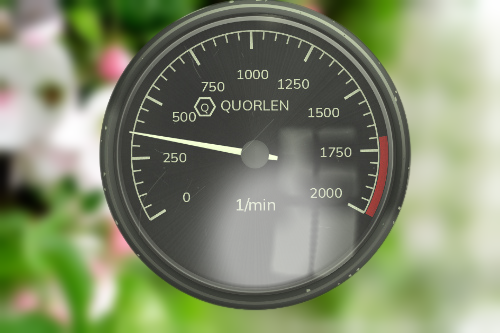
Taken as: 350,rpm
